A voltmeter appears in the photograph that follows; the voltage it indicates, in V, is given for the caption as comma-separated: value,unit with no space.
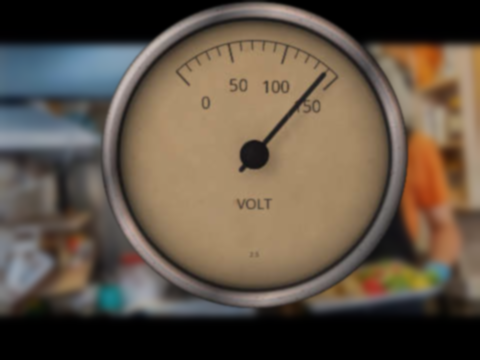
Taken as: 140,V
